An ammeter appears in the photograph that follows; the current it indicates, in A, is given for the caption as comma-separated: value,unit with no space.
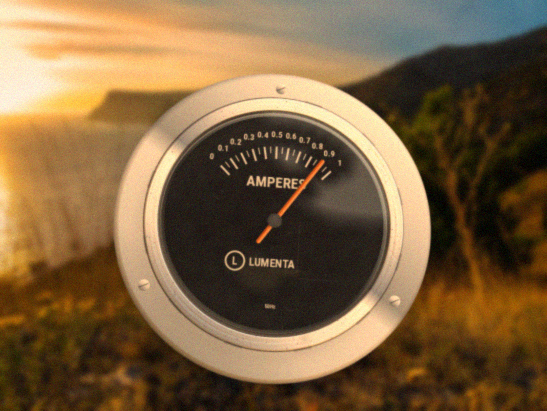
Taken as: 0.9,A
